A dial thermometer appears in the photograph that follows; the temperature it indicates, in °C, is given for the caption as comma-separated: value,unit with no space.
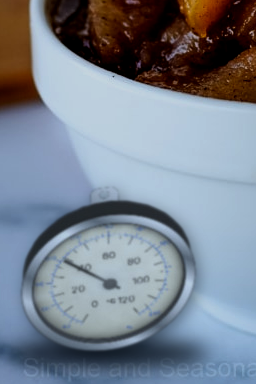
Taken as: 40,°C
